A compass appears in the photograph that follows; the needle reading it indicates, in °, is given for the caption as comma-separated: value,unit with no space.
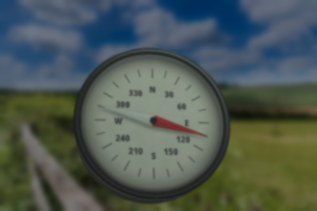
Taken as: 105,°
